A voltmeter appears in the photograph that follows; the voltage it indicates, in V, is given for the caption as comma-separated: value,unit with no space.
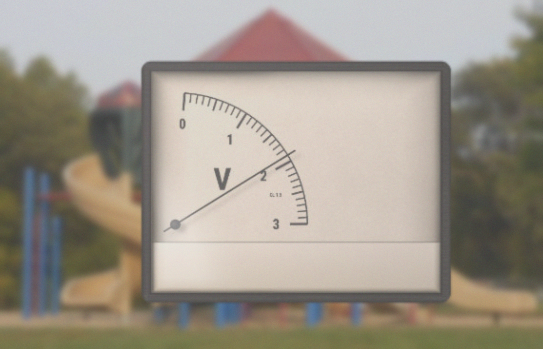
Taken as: 1.9,V
